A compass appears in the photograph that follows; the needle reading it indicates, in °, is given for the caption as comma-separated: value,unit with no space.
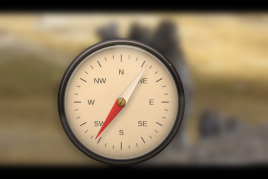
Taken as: 215,°
